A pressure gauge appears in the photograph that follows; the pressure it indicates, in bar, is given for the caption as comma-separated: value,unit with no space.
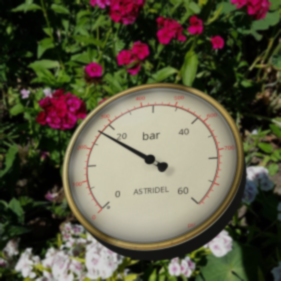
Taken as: 17.5,bar
